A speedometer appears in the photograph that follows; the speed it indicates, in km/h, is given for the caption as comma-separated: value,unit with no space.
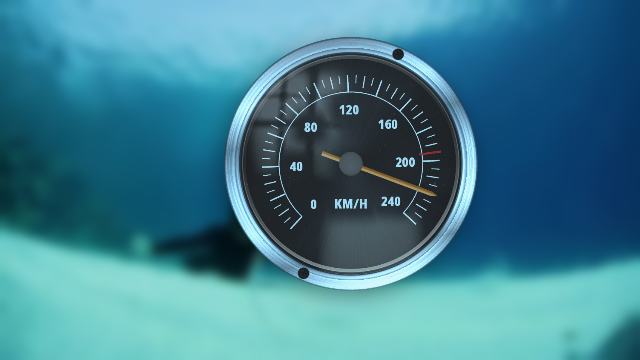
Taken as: 220,km/h
